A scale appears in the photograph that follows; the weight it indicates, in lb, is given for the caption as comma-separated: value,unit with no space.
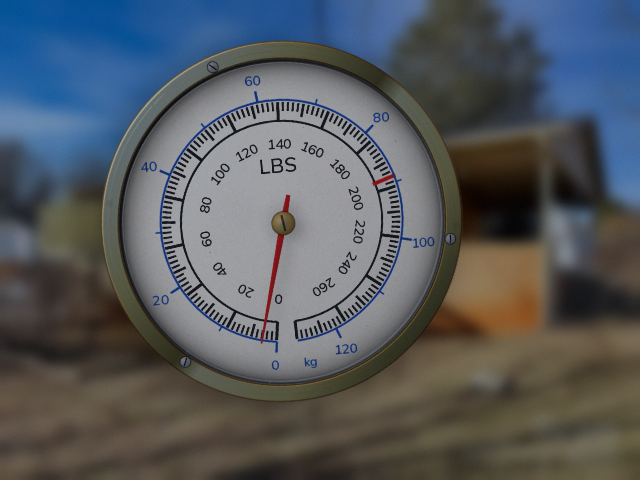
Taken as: 6,lb
